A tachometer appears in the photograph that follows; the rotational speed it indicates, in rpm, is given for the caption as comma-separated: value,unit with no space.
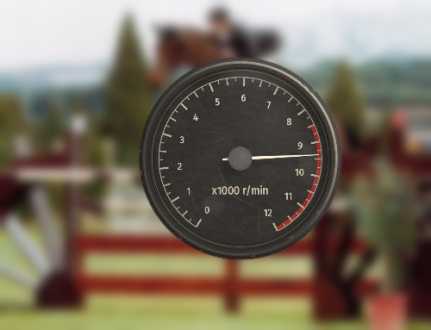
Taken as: 9375,rpm
